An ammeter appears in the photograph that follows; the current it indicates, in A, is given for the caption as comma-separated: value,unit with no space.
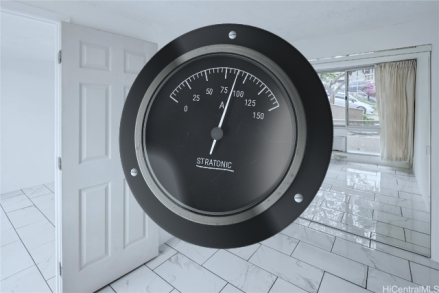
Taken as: 90,A
